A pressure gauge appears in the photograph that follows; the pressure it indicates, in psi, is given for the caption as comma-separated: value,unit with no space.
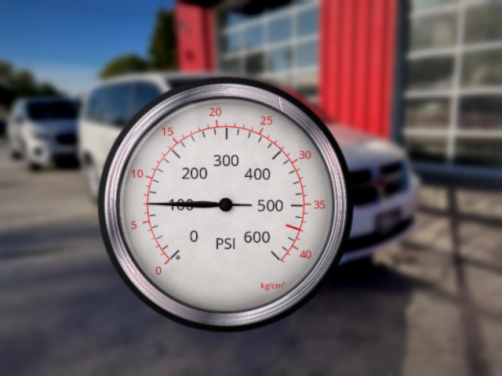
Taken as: 100,psi
